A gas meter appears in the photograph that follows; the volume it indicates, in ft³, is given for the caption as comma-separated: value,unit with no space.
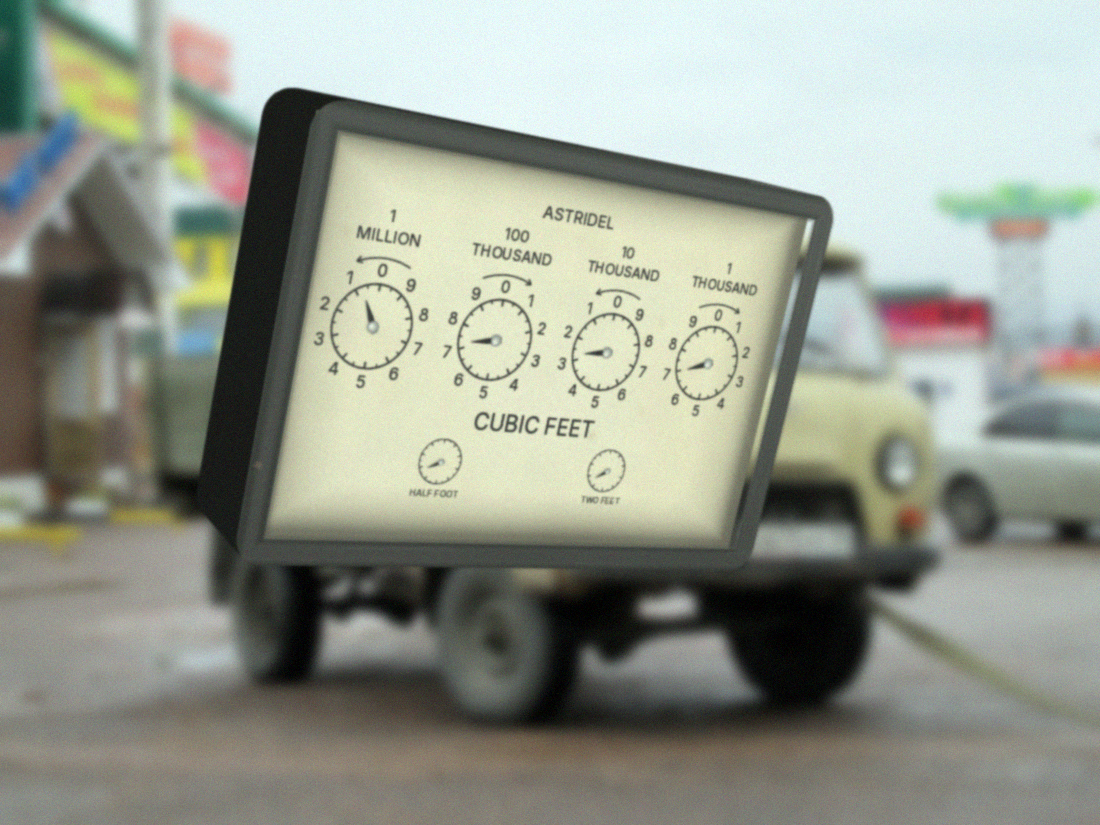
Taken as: 72700,ft³
